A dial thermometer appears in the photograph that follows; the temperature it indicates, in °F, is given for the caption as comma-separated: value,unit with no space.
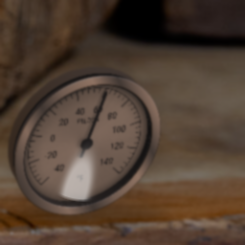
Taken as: 60,°F
